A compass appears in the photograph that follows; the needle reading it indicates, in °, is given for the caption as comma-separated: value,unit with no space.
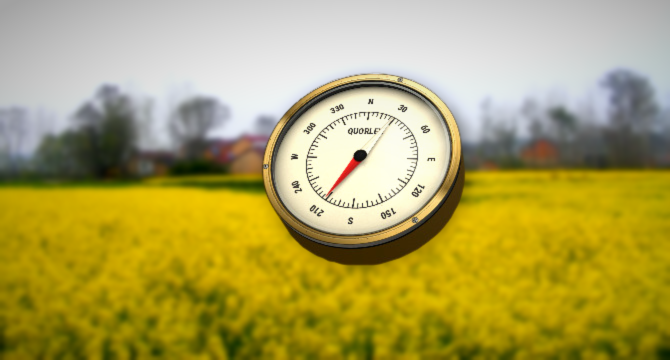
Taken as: 210,°
